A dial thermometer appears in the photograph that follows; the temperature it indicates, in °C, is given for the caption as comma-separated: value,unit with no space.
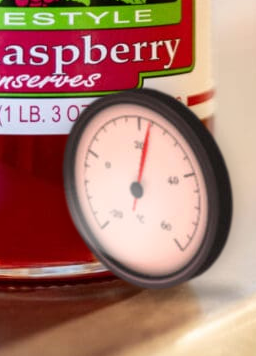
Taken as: 24,°C
